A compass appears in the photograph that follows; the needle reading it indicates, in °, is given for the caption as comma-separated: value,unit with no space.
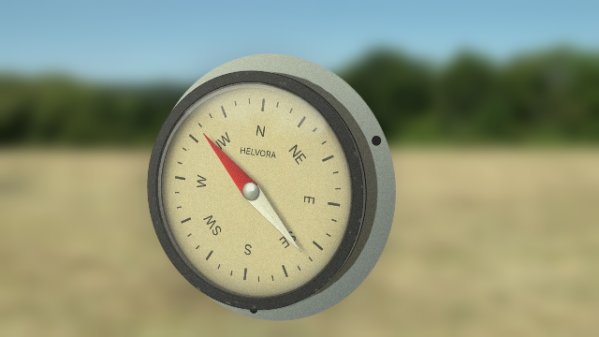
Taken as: 310,°
